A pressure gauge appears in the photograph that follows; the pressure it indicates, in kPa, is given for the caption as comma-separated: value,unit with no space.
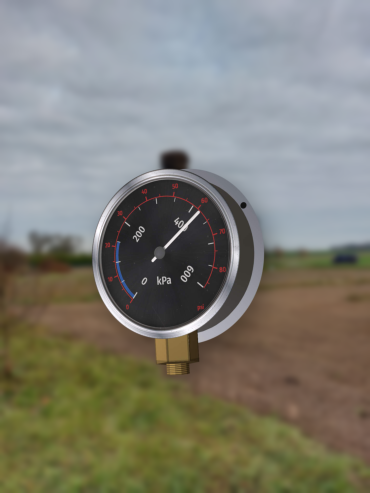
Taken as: 425,kPa
